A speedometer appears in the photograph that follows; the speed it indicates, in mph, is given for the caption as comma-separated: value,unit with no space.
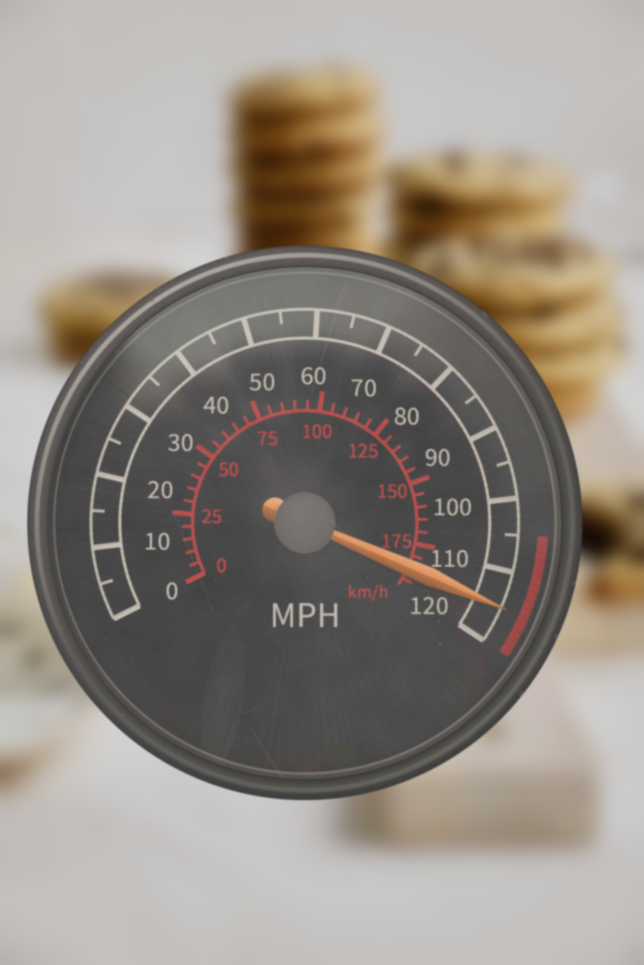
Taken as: 115,mph
